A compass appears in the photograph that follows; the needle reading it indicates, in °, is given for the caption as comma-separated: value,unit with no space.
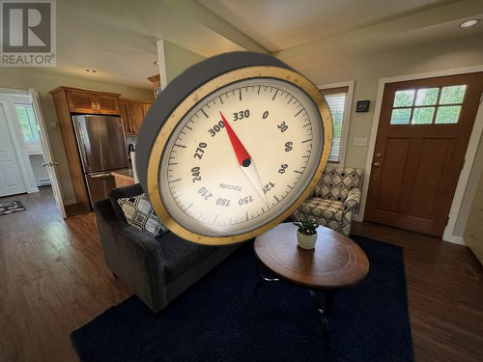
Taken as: 310,°
